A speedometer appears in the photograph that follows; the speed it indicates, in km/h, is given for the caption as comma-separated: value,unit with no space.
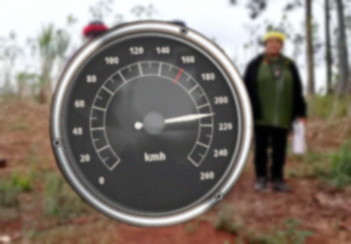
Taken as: 210,km/h
